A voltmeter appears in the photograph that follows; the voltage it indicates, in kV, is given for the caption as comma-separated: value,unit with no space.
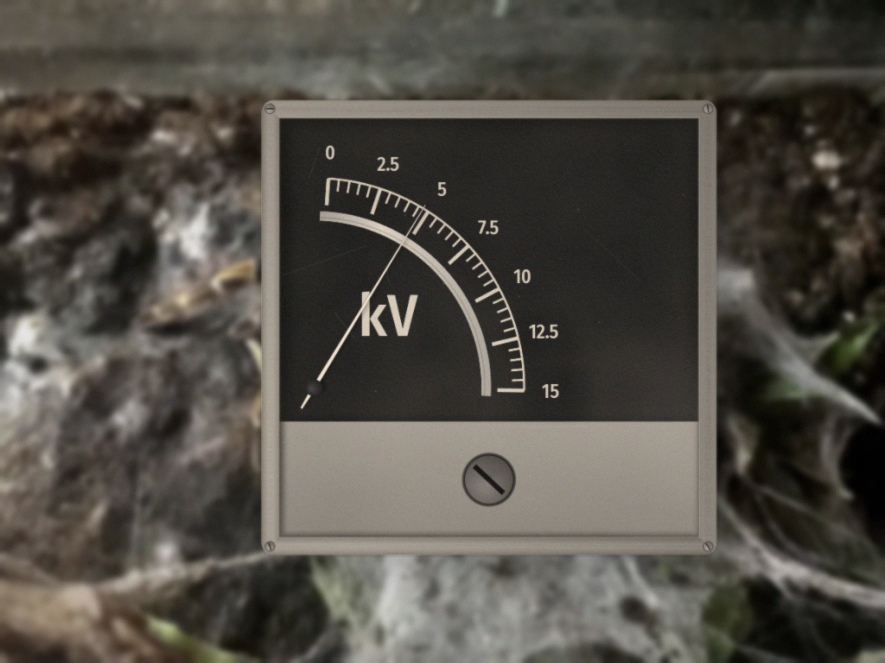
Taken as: 4.75,kV
